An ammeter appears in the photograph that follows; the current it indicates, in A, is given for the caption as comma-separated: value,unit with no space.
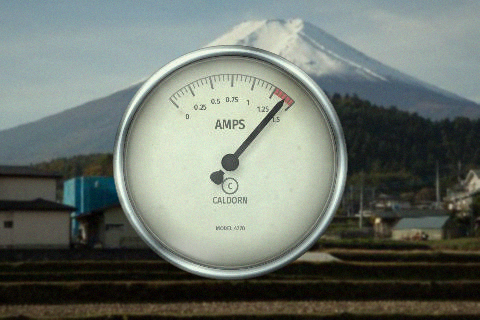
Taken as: 1.4,A
